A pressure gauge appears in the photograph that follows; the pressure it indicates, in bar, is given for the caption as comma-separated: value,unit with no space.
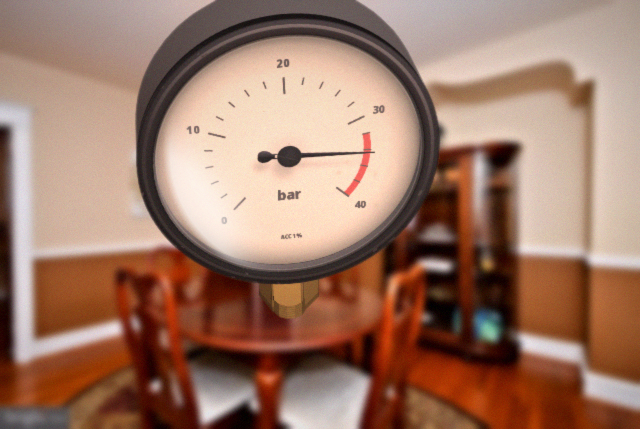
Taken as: 34,bar
